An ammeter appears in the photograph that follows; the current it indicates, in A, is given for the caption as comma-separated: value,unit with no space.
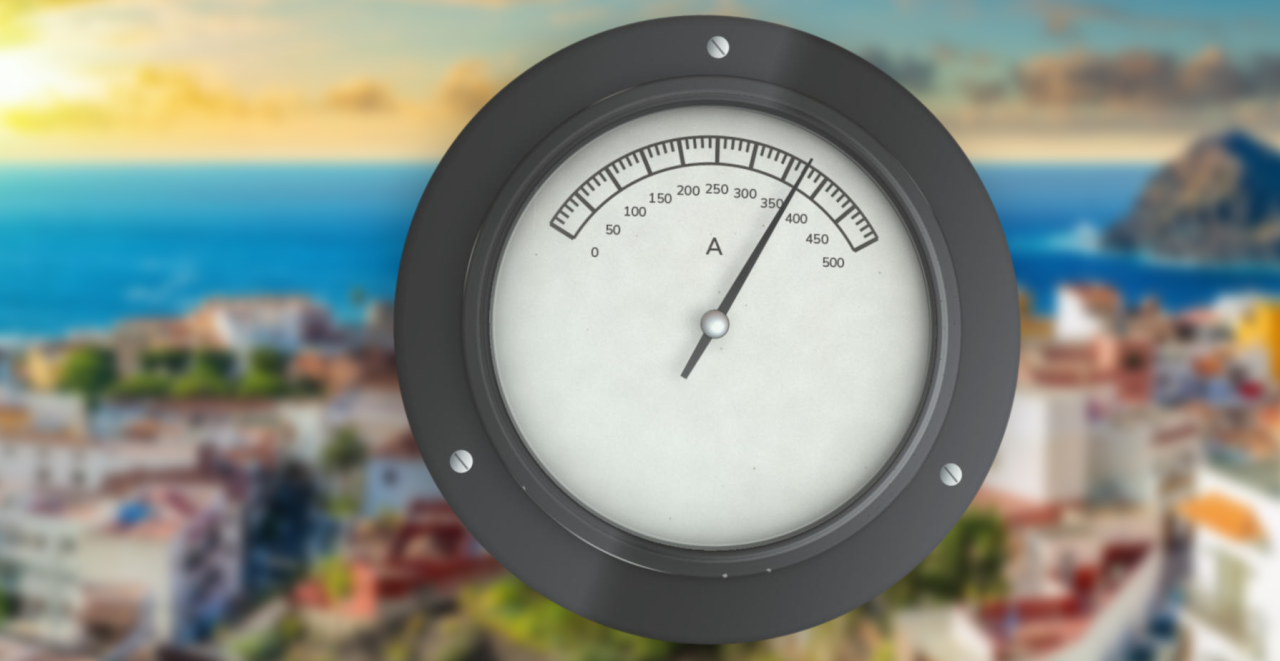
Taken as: 370,A
